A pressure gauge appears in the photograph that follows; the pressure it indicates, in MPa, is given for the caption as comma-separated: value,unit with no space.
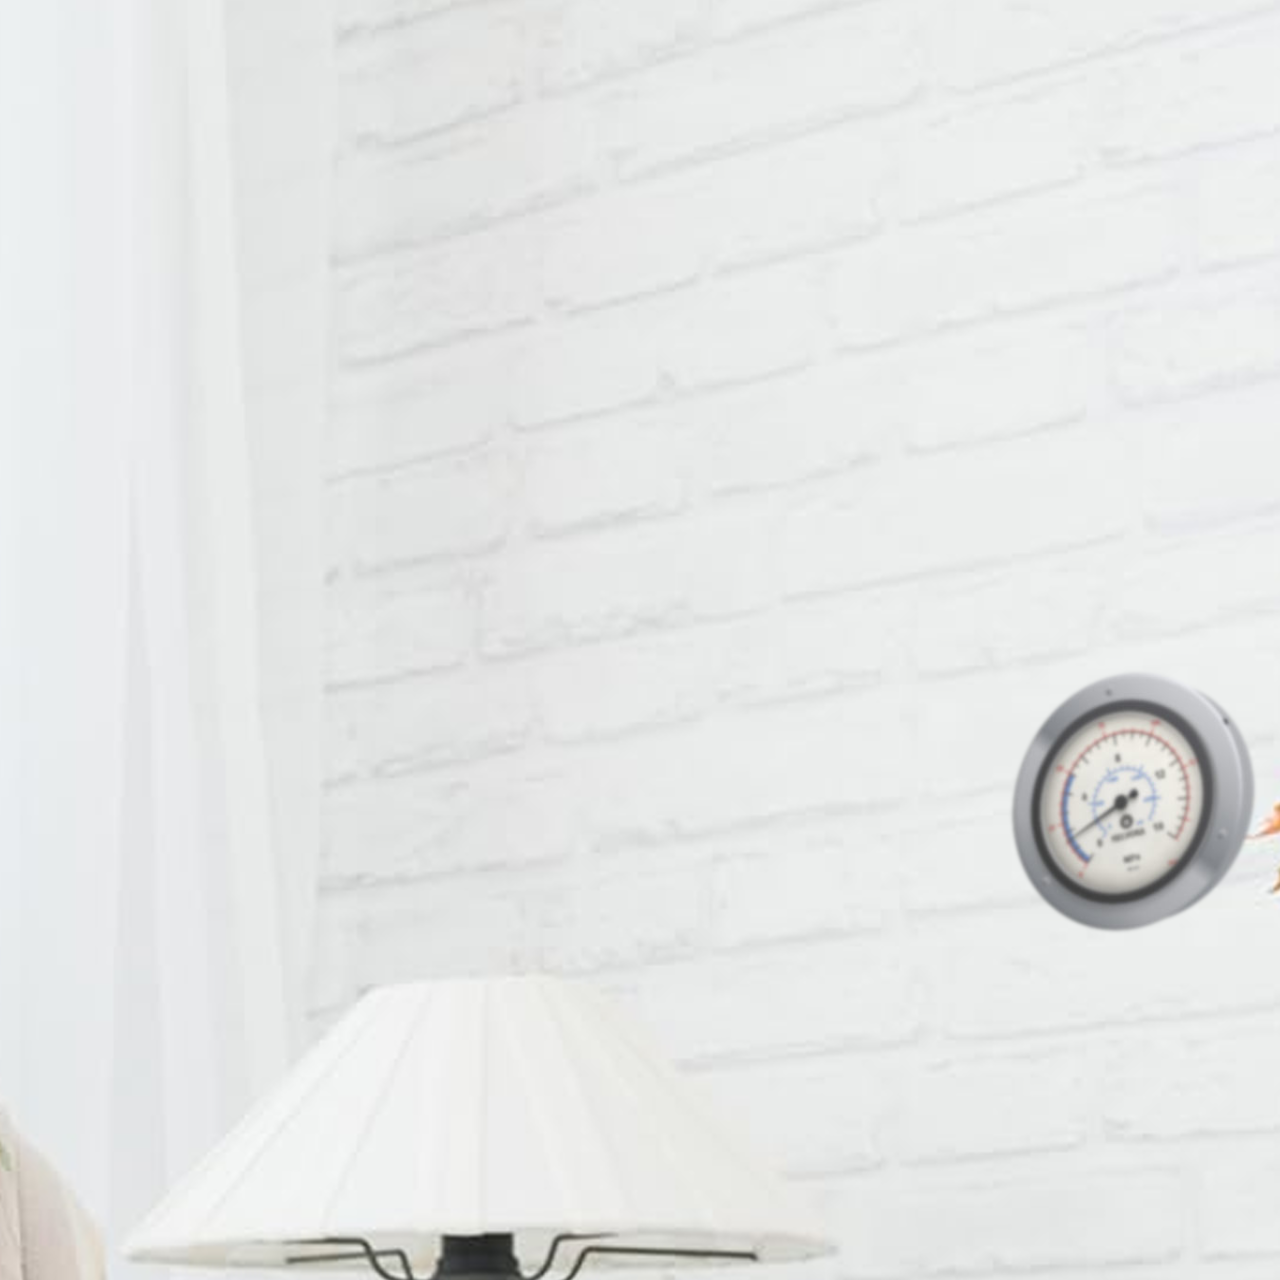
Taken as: 1.5,MPa
